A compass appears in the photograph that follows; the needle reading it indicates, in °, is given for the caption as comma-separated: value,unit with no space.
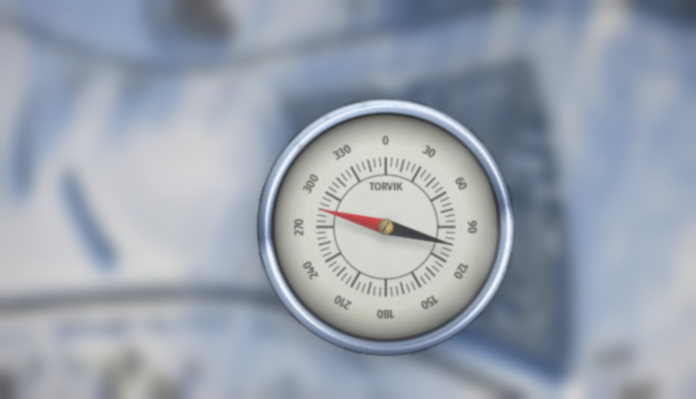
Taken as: 285,°
